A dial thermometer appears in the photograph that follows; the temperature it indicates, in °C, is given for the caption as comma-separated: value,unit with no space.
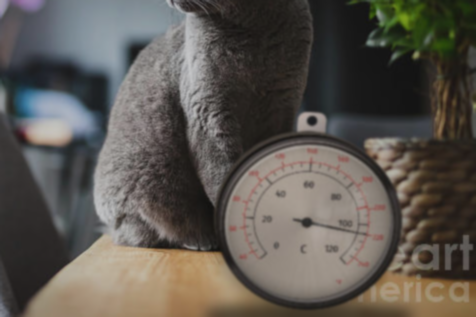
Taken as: 104,°C
